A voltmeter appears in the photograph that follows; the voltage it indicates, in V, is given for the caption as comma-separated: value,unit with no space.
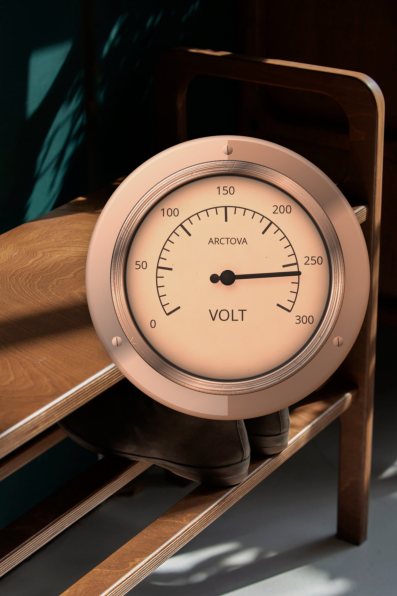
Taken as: 260,V
